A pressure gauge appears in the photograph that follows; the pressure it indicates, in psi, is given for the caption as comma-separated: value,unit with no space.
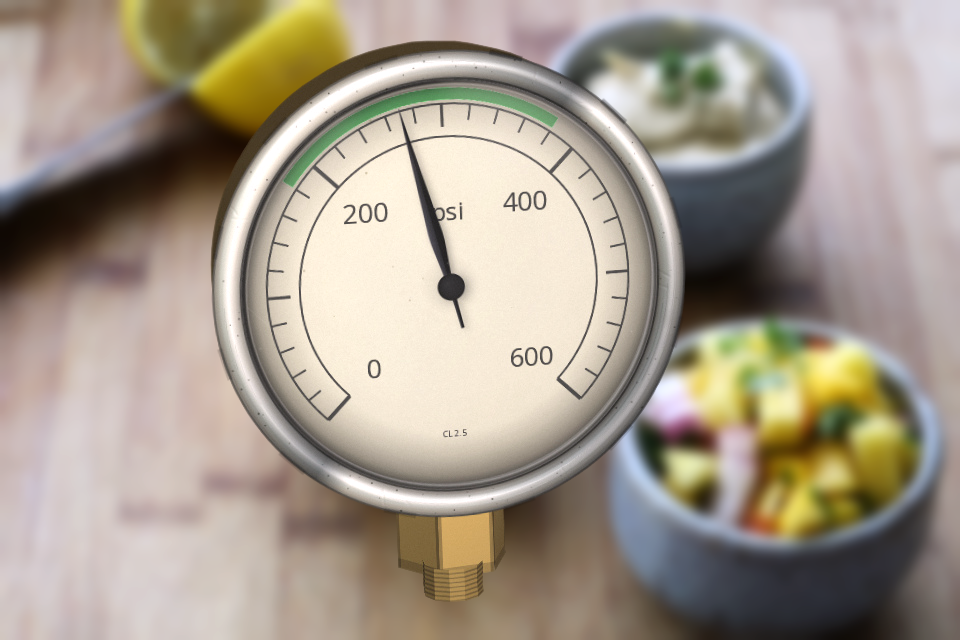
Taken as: 270,psi
